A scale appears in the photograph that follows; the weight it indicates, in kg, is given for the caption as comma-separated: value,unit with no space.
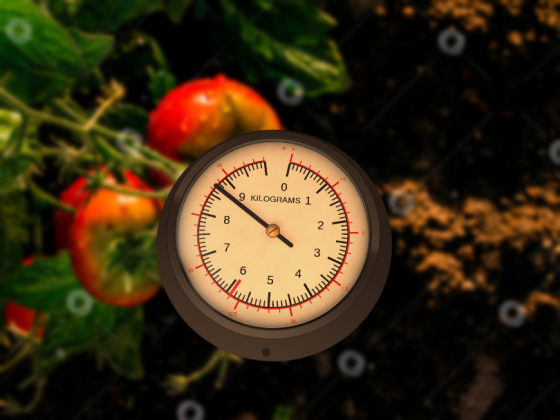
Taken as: 8.7,kg
